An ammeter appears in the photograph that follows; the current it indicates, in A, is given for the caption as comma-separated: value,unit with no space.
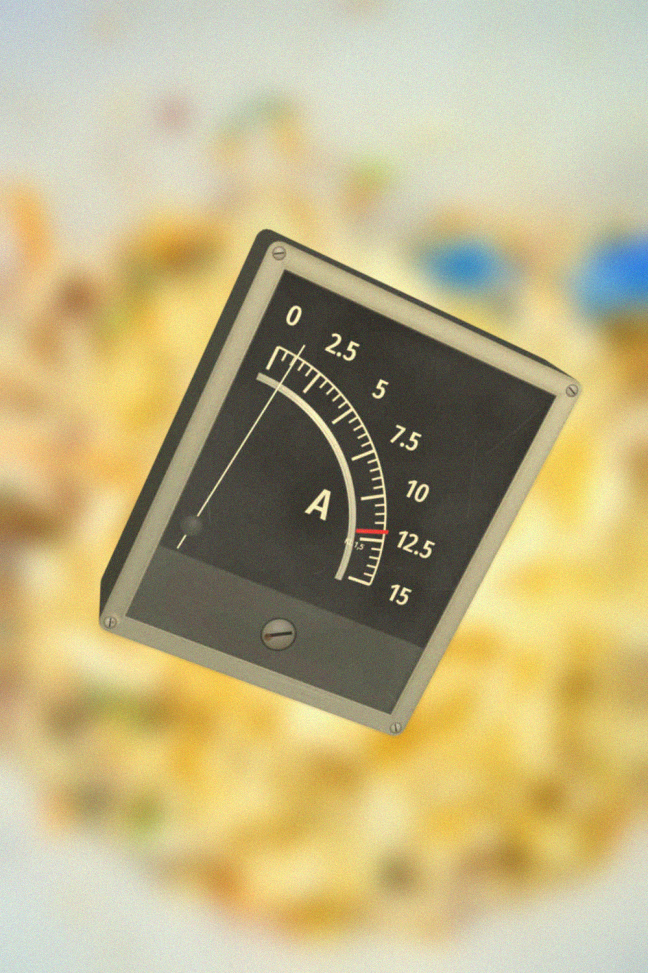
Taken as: 1,A
